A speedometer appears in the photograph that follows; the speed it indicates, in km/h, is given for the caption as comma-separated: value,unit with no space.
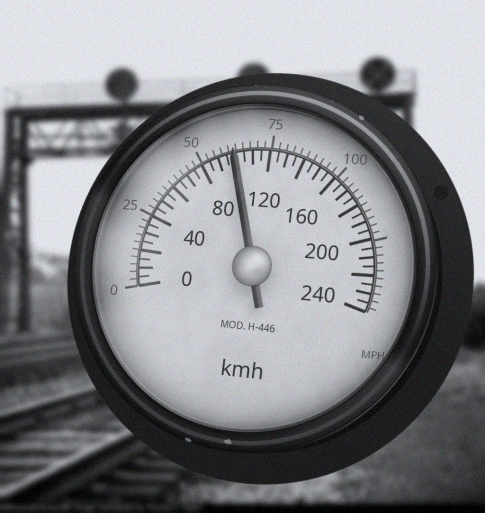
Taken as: 100,km/h
